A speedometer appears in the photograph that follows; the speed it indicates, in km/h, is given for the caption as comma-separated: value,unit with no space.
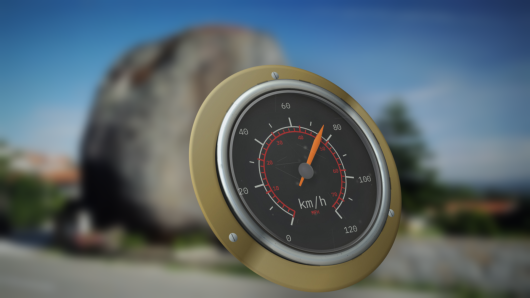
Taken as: 75,km/h
